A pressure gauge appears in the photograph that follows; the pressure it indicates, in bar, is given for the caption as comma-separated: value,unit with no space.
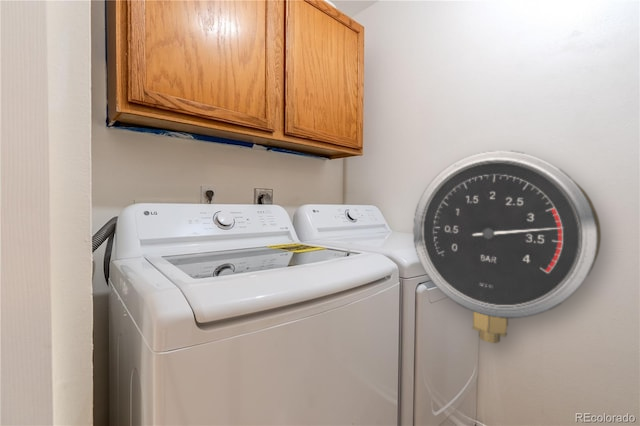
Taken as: 3.3,bar
